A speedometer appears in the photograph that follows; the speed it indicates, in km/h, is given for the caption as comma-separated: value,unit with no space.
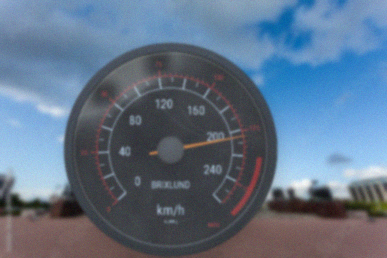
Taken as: 205,km/h
